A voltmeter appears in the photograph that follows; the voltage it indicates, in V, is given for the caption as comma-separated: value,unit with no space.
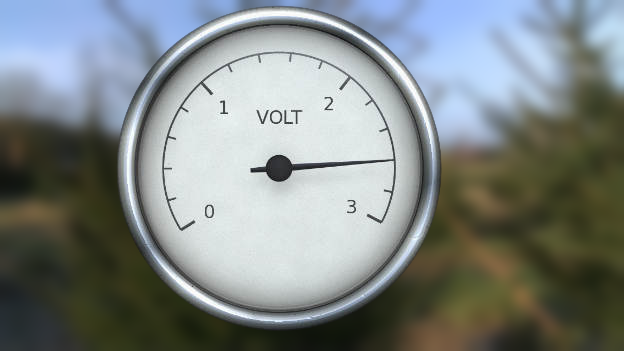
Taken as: 2.6,V
